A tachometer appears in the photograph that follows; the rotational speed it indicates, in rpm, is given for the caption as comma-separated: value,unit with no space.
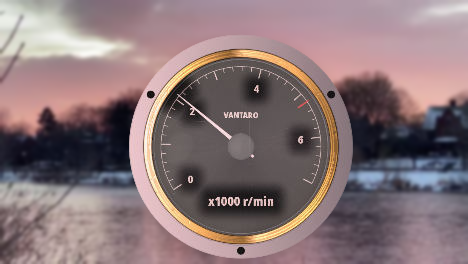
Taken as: 2100,rpm
